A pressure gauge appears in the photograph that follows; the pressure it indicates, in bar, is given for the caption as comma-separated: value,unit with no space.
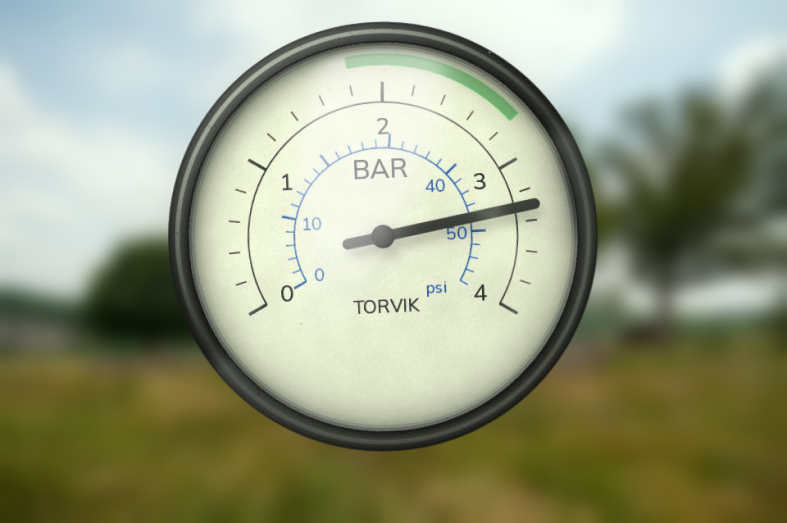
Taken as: 3.3,bar
